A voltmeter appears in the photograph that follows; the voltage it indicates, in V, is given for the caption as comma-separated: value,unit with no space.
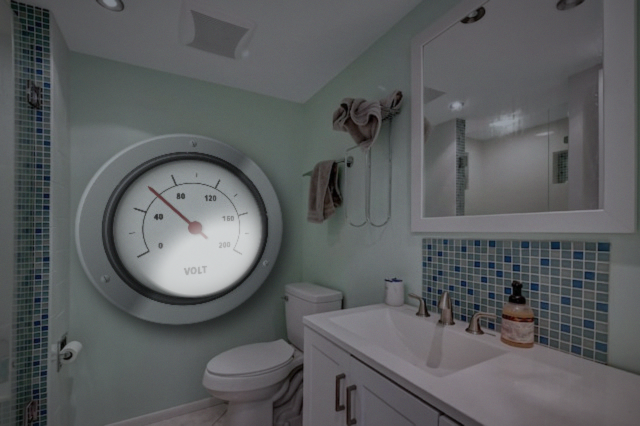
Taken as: 60,V
